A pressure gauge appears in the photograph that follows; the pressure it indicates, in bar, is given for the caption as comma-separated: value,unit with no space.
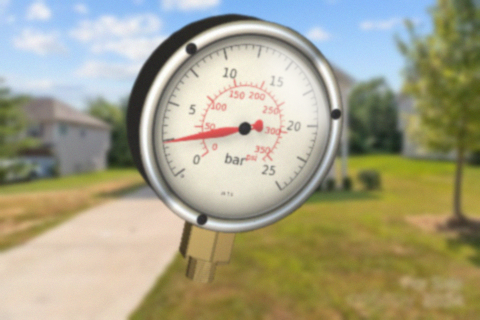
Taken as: 2.5,bar
